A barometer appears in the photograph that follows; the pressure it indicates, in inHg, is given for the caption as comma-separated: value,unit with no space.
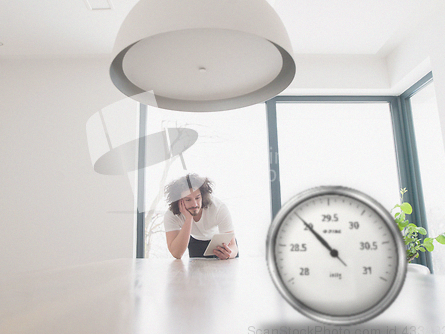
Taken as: 29,inHg
